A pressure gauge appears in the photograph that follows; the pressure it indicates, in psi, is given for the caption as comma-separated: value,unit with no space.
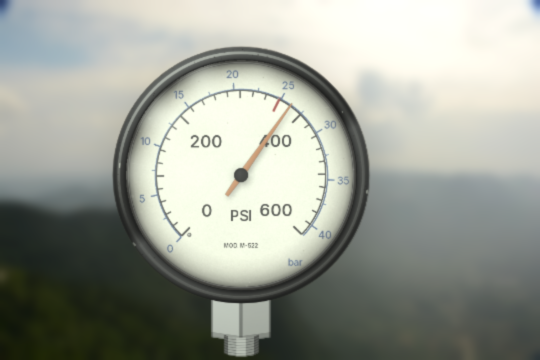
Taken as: 380,psi
